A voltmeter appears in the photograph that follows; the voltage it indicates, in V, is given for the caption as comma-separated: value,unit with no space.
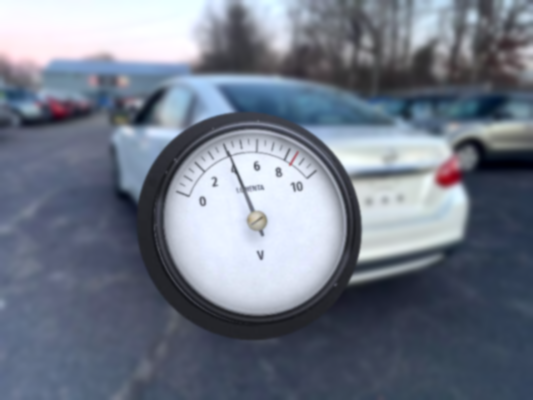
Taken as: 4,V
